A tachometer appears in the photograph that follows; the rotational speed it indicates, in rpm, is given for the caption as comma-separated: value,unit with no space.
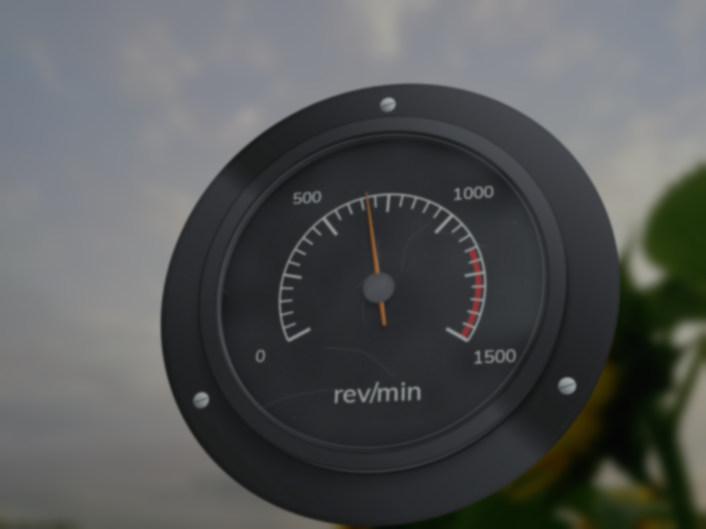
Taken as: 675,rpm
